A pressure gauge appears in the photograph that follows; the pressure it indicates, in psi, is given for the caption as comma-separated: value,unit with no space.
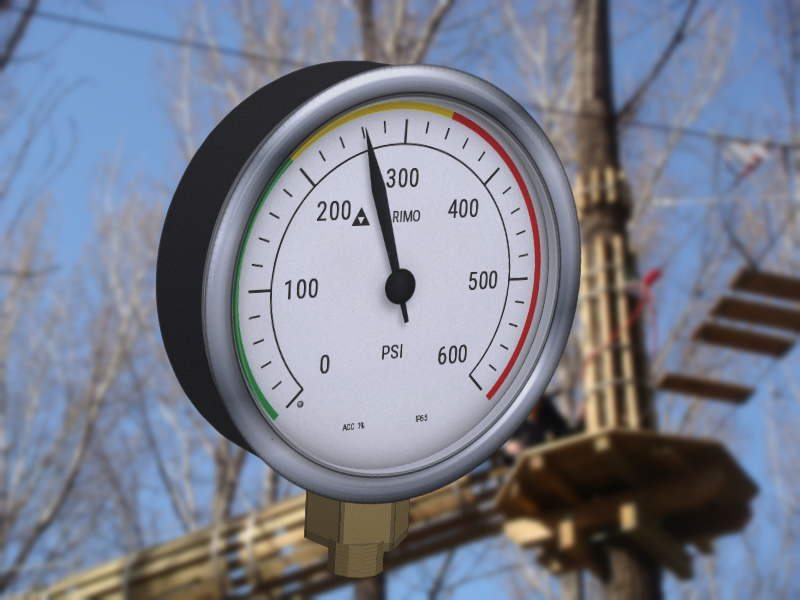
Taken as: 260,psi
